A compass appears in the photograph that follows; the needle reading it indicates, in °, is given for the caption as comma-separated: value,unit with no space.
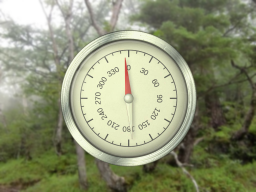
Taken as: 355,°
